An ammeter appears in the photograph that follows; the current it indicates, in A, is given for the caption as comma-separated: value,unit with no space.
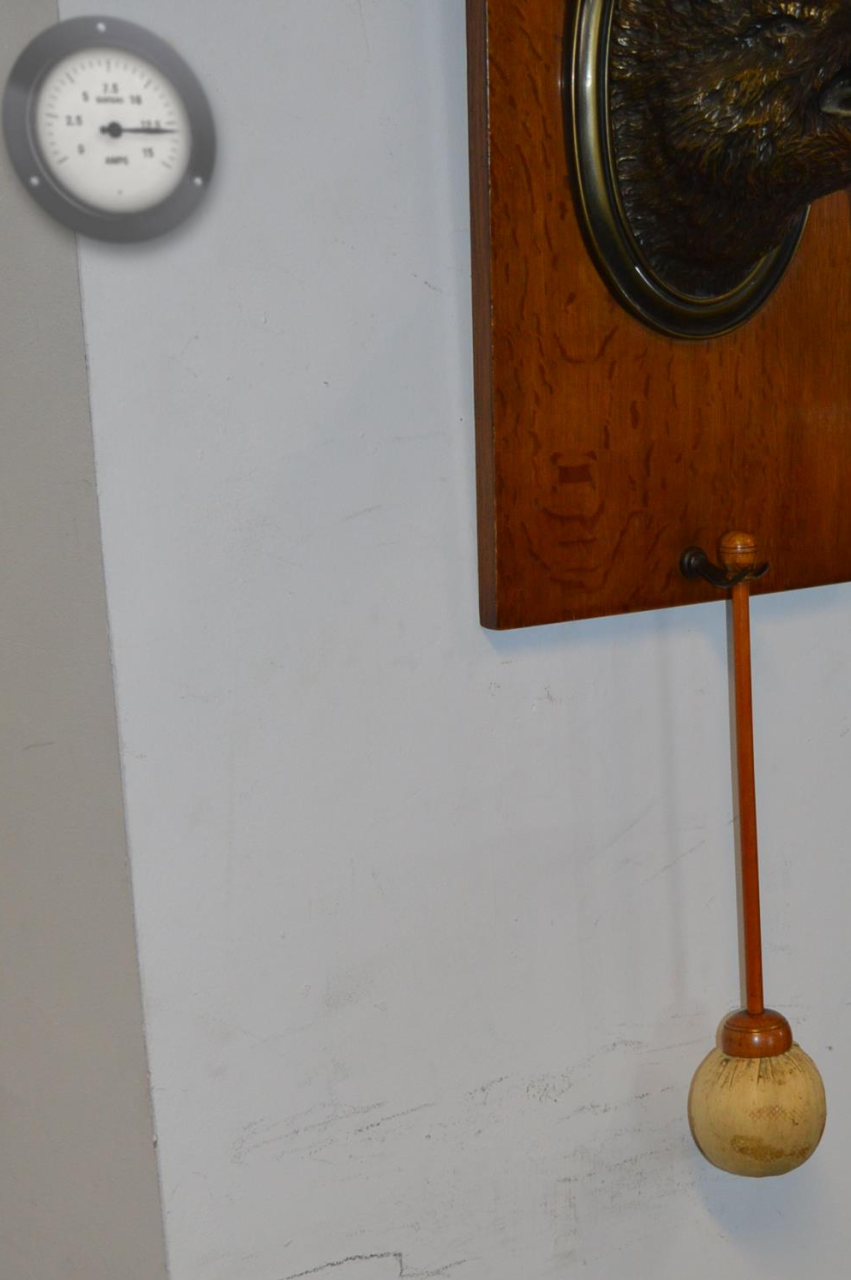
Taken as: 13,A
